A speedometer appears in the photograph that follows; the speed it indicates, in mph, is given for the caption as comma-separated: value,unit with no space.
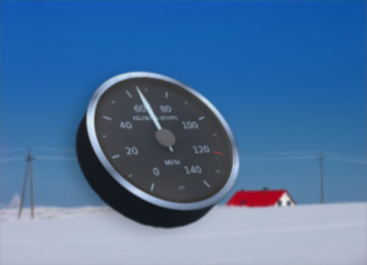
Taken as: 65,mph
